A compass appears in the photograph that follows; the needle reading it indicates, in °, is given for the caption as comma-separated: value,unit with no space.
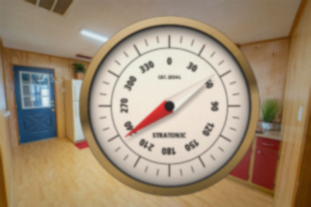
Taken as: 235,°
